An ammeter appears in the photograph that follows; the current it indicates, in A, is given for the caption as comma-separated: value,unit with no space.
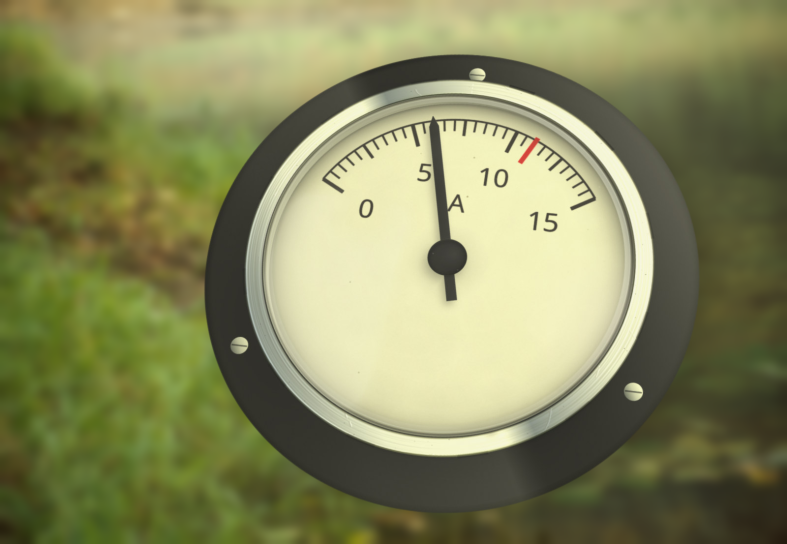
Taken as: 6,A
